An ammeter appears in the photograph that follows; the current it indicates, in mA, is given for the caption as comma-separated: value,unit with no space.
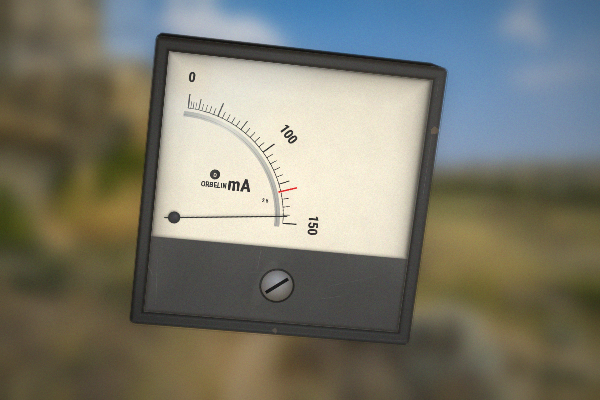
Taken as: 145,mA
